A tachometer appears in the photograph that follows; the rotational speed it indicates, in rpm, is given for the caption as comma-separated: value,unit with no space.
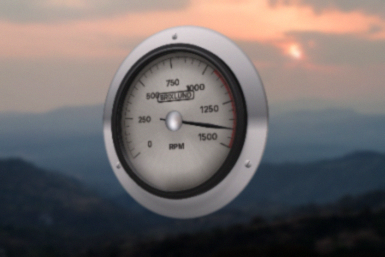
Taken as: 1400,rpm
